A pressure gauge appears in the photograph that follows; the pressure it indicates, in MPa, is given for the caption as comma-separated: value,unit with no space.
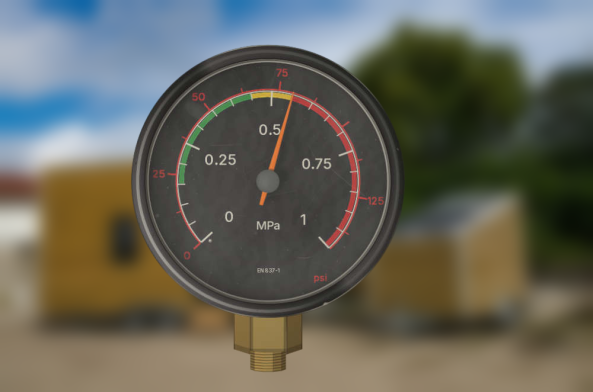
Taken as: 0.55,MPa
